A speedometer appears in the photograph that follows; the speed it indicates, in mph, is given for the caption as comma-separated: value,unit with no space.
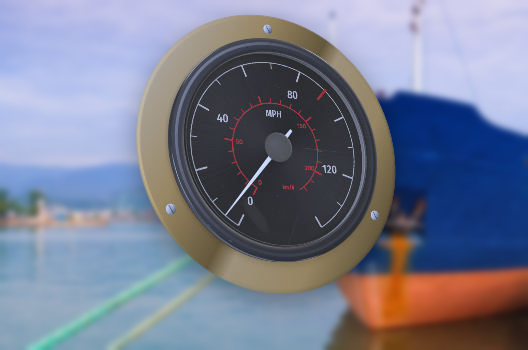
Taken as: 5,mph
